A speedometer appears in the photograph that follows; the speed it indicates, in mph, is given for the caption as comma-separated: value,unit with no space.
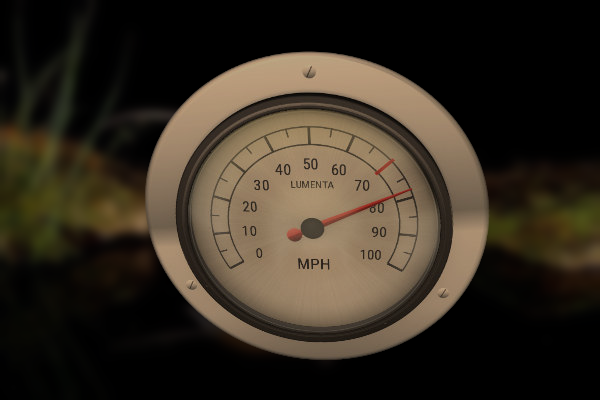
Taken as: 77.5,mph
